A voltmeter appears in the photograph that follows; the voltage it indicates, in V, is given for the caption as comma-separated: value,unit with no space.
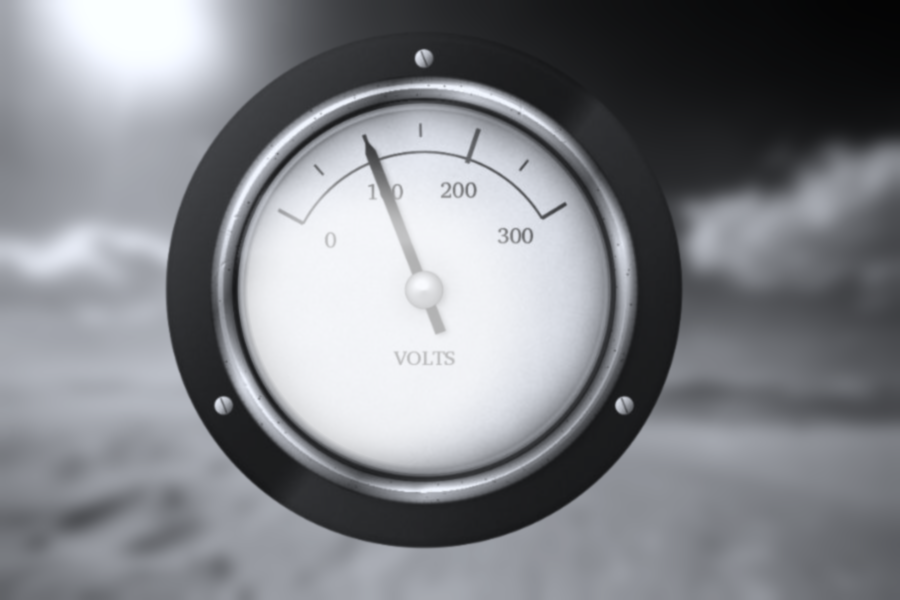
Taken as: 100,V
